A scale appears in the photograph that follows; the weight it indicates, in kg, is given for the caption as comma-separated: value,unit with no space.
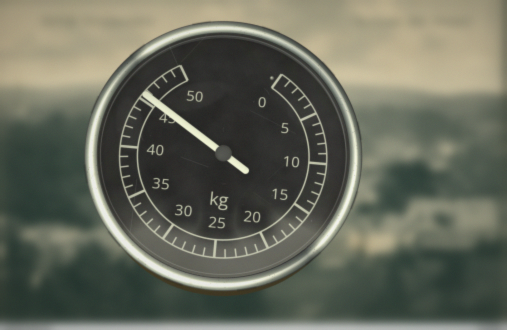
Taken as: 45.5,kg
